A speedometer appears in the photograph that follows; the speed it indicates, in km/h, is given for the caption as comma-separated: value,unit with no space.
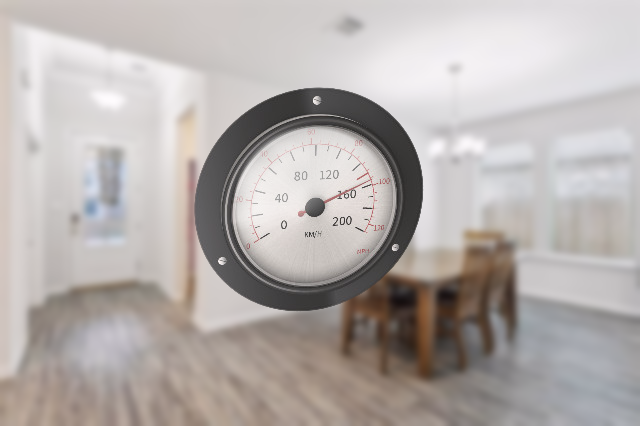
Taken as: 155,km/h
